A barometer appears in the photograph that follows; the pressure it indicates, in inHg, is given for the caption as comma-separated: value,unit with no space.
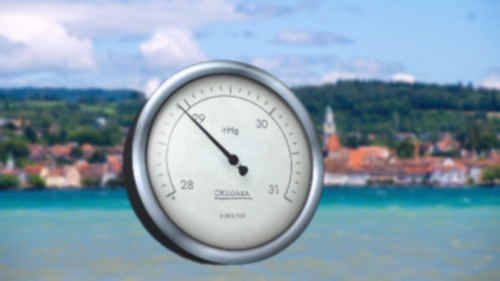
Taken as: 28.9,inHg
